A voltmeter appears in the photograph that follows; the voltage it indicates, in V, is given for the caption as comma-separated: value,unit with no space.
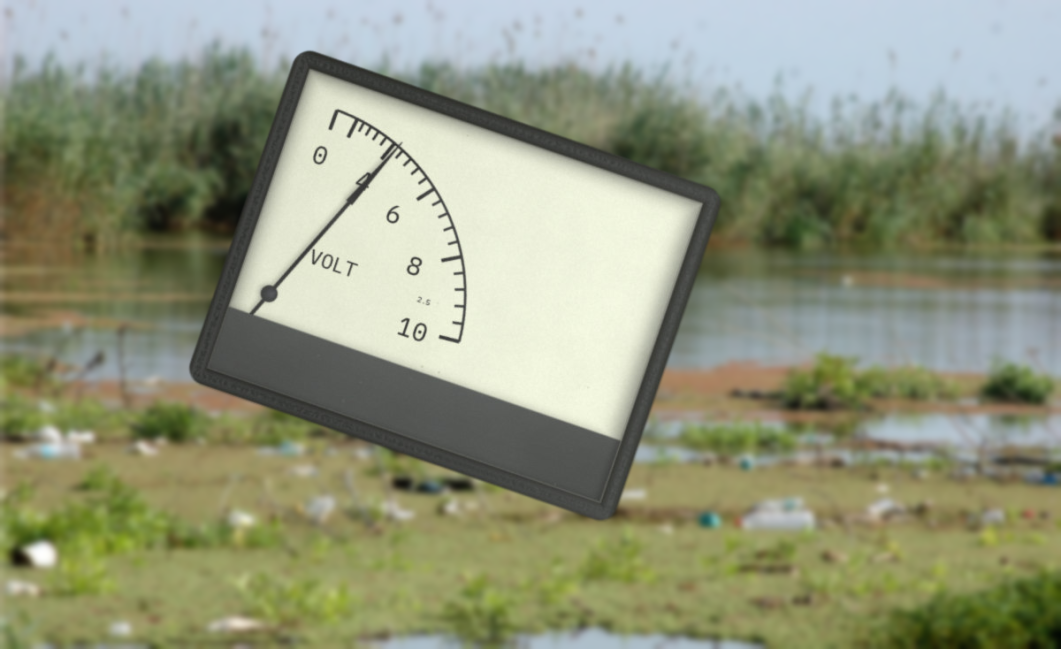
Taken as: 4.2,V
